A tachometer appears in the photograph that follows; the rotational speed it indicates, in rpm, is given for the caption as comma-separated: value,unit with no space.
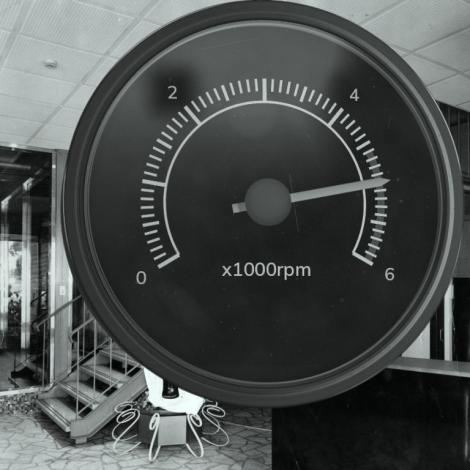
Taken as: 5000,rpm
